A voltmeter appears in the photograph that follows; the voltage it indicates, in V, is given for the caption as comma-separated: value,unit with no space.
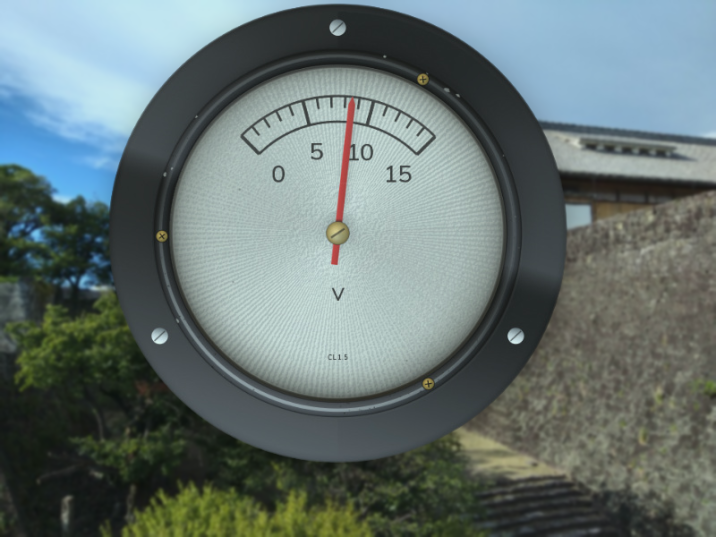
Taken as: 8.5,V
